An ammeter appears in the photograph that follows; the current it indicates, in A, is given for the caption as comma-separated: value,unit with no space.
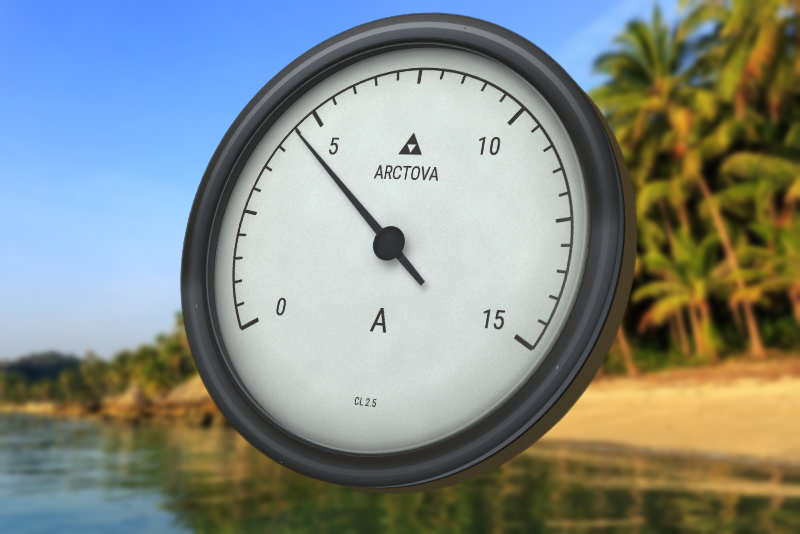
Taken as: 4.5,A
